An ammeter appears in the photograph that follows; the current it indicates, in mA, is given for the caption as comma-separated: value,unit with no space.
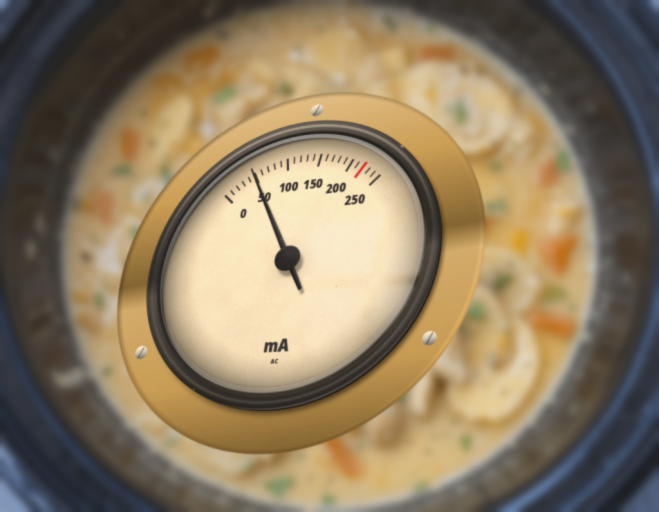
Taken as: 50,mA
